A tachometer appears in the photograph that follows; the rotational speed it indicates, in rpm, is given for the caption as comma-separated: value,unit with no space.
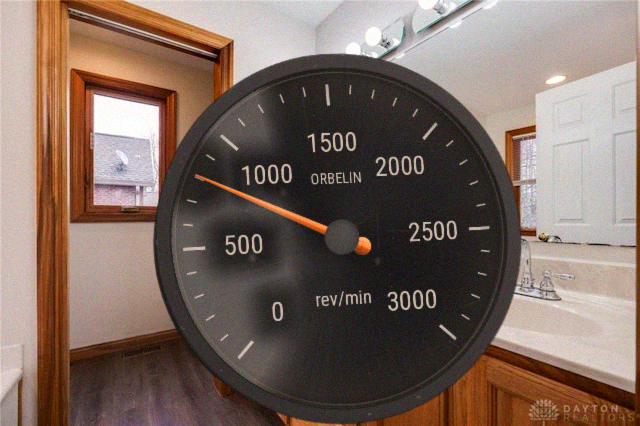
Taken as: 800,rpm
